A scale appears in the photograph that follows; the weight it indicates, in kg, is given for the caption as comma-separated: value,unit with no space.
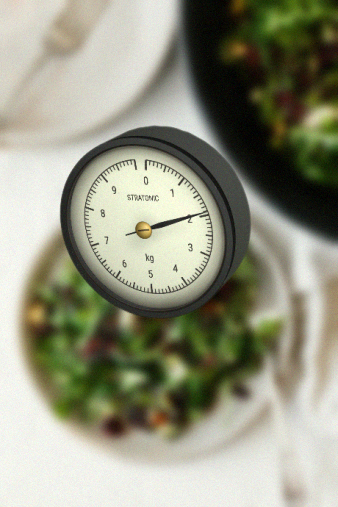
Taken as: 1.9,kg
